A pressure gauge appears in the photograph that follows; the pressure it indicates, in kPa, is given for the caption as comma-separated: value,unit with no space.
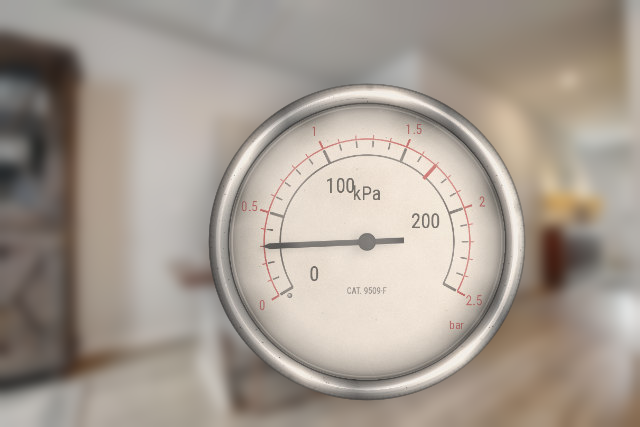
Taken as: 30,kPa
